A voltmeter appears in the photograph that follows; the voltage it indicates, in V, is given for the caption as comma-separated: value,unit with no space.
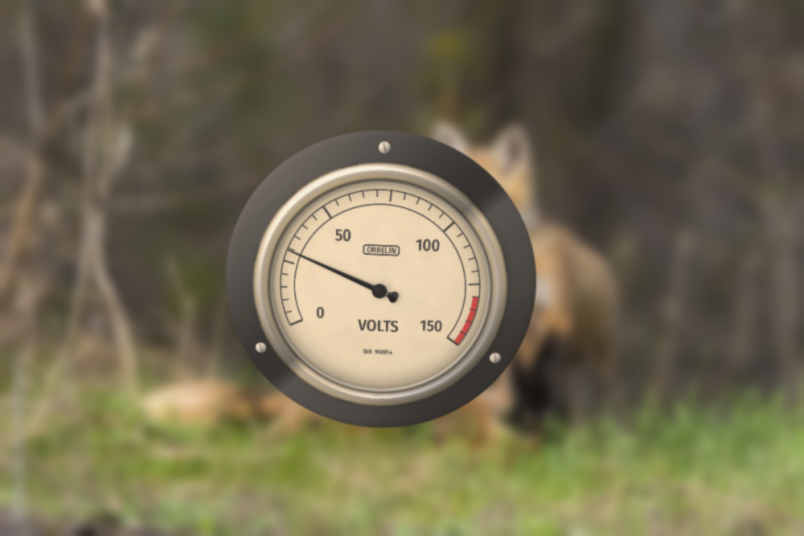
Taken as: 30,V
